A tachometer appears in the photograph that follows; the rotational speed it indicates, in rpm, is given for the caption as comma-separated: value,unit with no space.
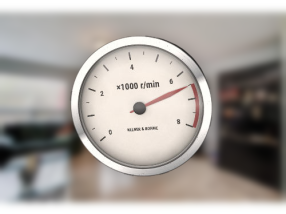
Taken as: 6500,rpm
